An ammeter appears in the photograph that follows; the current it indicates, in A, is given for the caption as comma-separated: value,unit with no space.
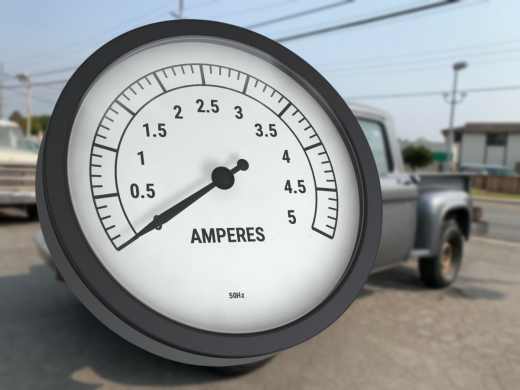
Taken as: 0,A
